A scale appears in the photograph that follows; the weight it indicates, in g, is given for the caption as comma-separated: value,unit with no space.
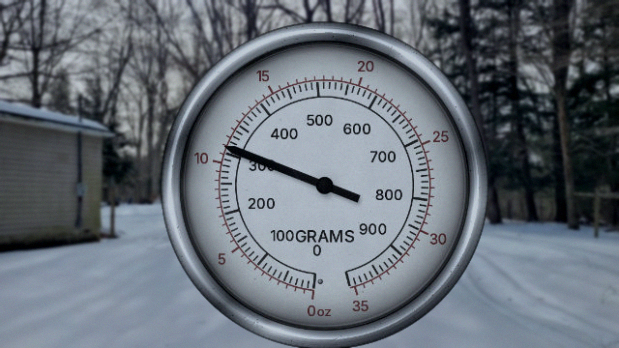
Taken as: 310,g
